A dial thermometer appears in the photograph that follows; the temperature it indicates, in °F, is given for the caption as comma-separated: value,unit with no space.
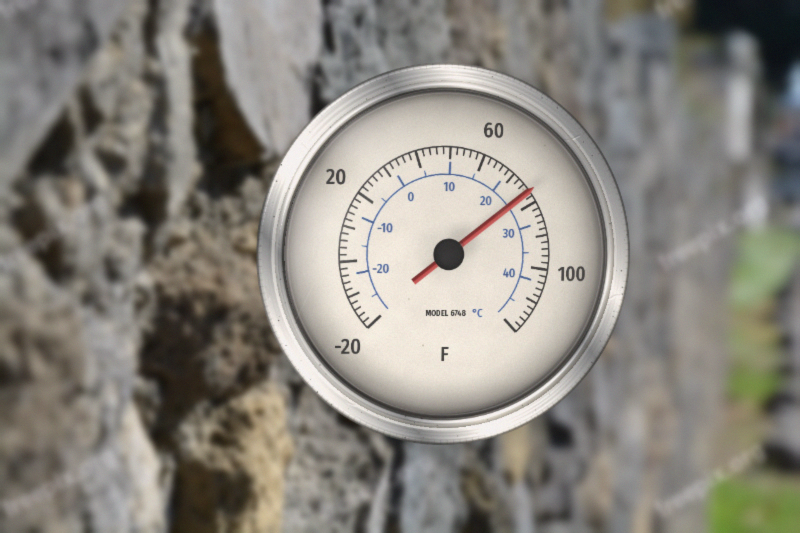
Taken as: 76,°F
